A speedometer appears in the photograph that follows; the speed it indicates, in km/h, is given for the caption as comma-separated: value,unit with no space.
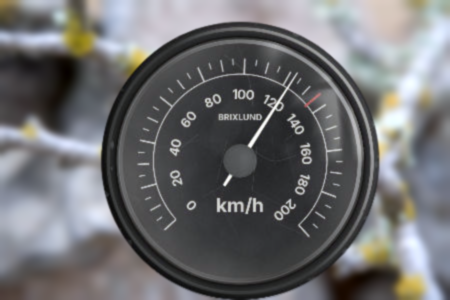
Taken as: 122.5,km/h
